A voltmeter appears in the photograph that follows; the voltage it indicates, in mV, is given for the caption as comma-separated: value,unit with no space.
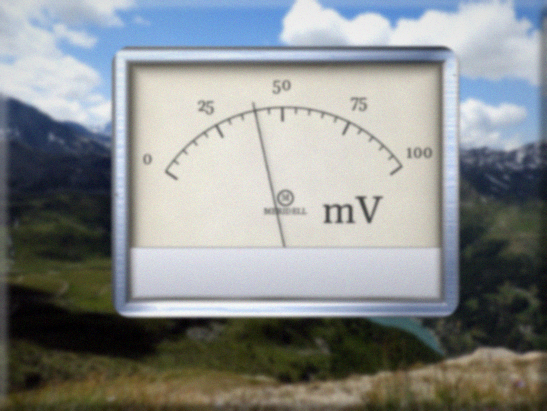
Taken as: 40,mV
